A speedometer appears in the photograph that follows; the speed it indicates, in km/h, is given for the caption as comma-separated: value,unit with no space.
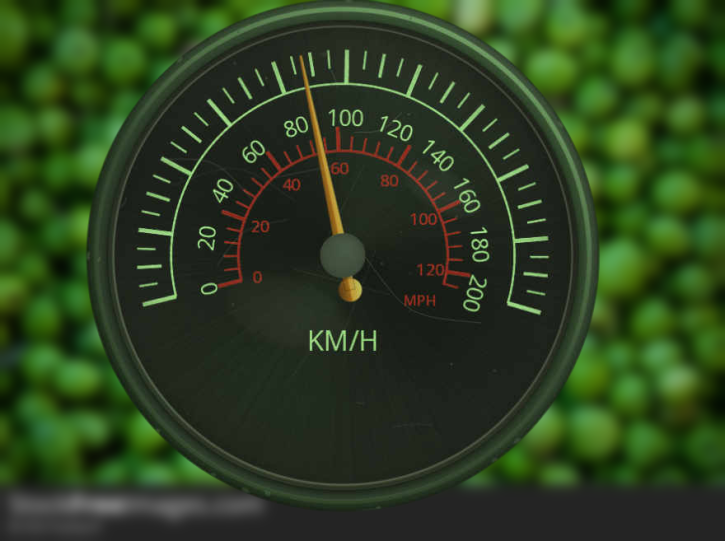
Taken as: 87.5,km/h
